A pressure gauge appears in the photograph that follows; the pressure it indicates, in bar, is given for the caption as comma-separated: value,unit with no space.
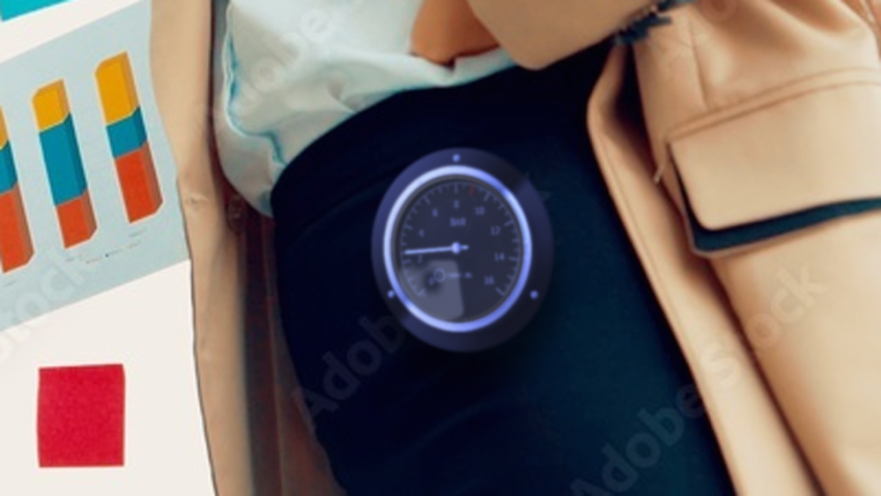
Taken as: 2.5,bar
